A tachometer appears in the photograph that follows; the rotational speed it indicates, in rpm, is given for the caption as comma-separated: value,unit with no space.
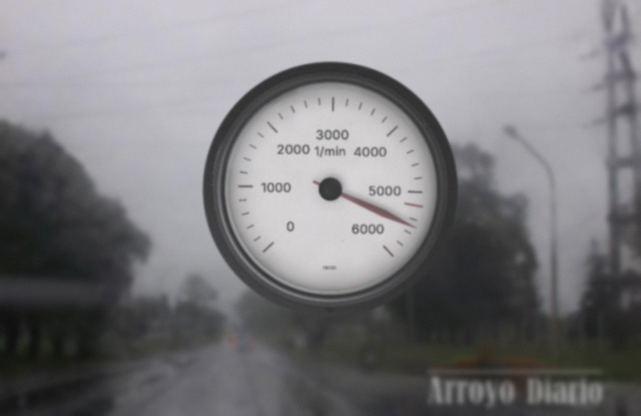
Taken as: 5500,rpm
